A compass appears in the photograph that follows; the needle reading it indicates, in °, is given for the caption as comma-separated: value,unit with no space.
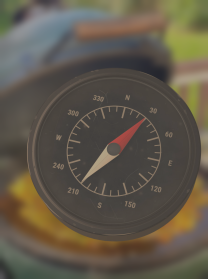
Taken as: 30,°
